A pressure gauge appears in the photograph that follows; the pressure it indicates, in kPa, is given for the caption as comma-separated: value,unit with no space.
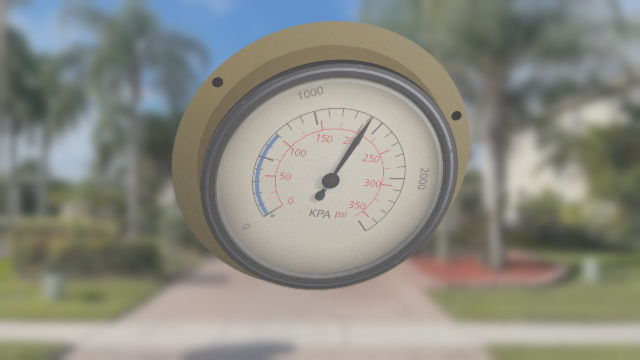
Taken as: 1400,kPa
